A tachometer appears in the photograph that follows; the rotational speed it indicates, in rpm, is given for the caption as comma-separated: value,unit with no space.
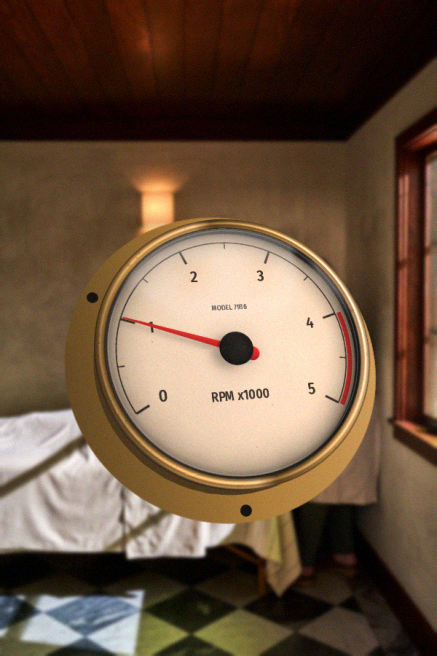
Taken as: 1000,rpm
